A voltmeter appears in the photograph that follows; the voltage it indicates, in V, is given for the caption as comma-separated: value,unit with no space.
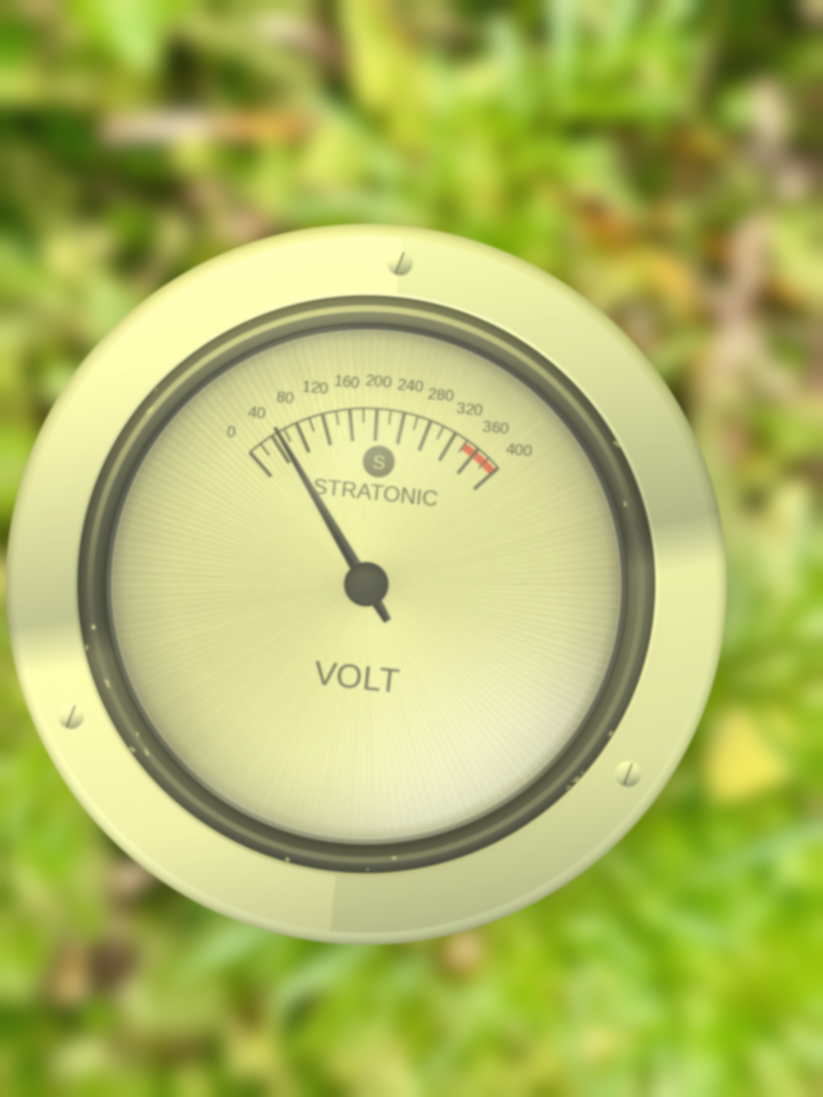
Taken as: 50,V
